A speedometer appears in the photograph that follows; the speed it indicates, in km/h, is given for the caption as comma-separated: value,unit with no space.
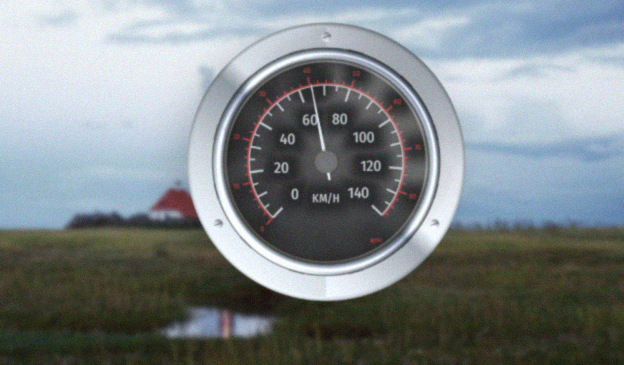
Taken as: 65,km/h
